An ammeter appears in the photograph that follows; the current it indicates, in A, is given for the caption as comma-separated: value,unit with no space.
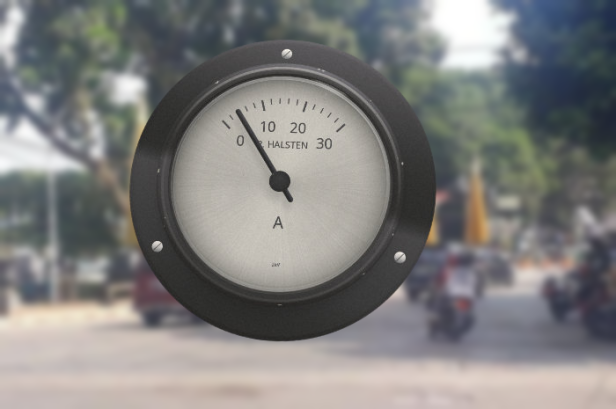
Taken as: 4,A
